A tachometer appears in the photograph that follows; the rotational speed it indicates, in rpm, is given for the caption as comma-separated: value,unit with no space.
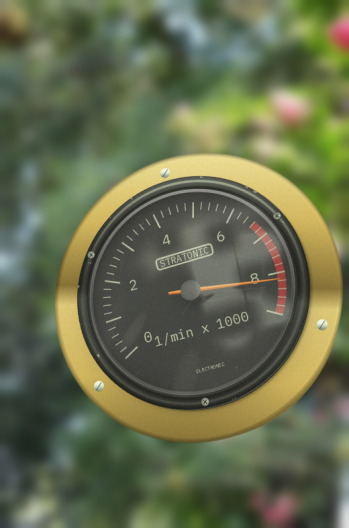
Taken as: 8200,rpm
